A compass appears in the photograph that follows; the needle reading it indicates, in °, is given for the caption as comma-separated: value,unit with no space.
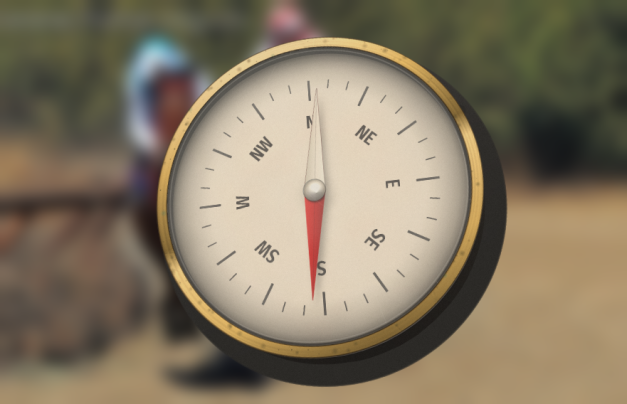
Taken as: 185,°
